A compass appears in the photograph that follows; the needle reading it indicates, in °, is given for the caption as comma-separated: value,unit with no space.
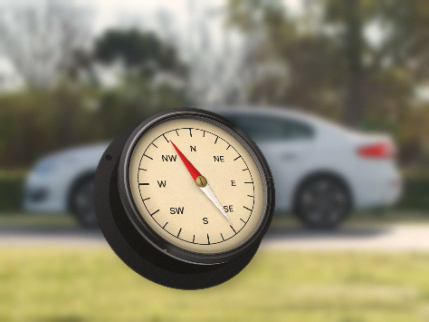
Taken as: 330,°
